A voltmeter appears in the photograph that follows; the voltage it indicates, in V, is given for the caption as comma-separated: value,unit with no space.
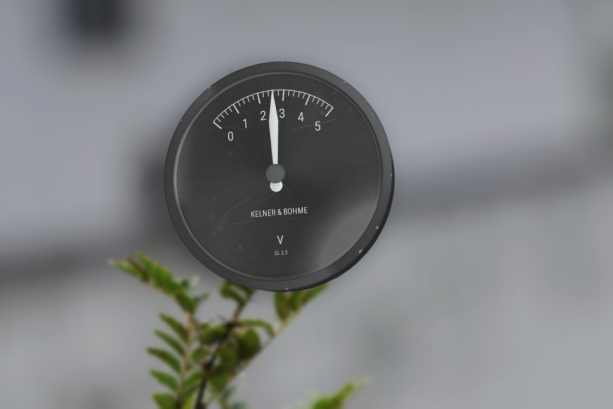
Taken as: 2.6,V
